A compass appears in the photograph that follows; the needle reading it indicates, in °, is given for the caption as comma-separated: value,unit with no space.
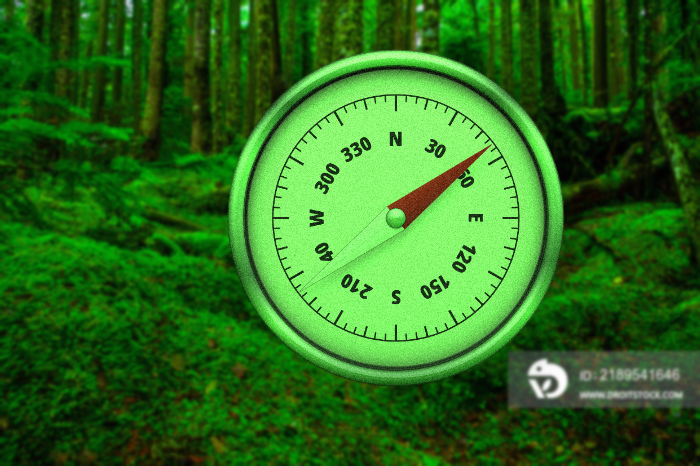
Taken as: 52.5,°
